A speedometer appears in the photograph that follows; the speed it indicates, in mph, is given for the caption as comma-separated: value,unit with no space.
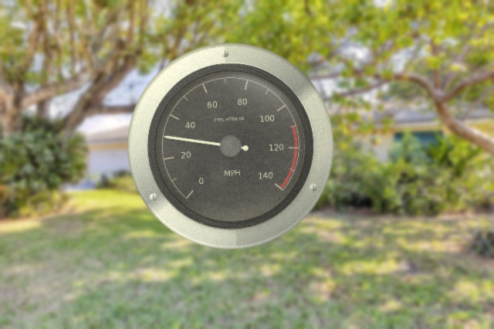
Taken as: 30,mph
